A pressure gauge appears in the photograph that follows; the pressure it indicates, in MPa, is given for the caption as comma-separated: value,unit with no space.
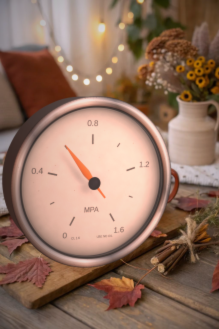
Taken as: 0.6,MPa
